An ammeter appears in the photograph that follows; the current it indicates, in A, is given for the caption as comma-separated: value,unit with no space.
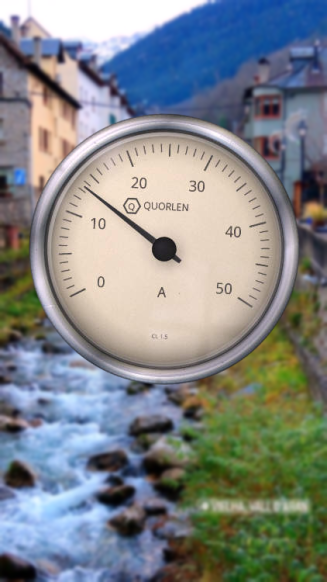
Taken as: 13.5,A
